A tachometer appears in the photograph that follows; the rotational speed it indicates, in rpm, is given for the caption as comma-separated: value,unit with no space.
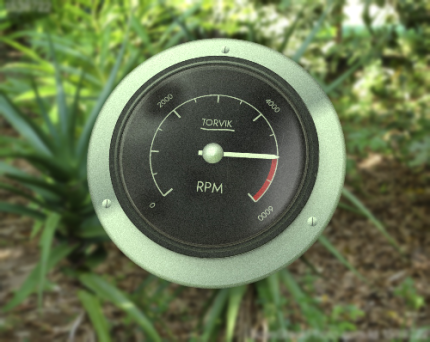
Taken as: 5000,rpm
